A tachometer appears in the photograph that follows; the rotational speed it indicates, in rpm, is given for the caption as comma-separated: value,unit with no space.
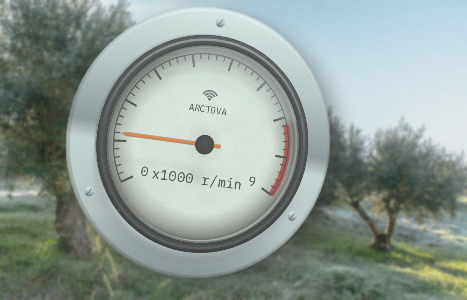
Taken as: 1200,rpm
